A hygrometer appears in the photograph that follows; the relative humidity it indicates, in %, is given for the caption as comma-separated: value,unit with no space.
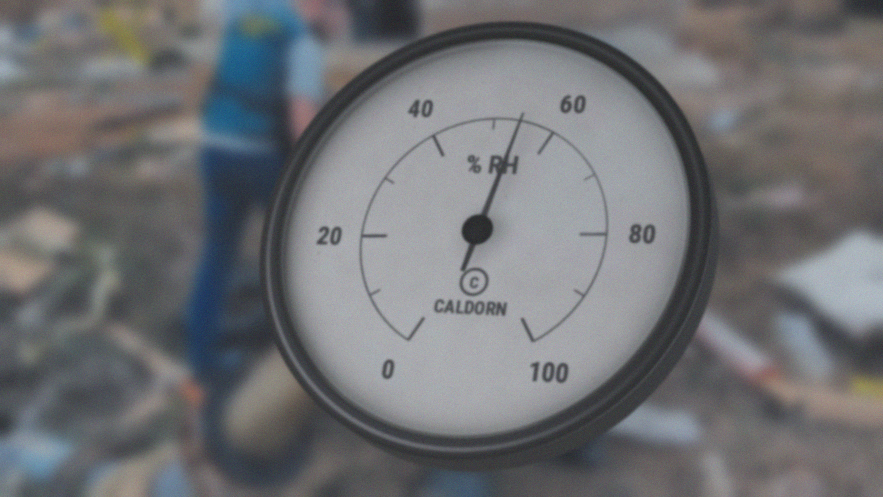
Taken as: 55,%
